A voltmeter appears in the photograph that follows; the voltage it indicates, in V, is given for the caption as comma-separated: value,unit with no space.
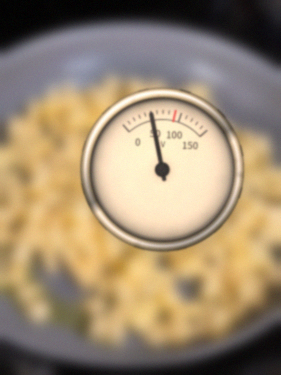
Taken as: 50,V
